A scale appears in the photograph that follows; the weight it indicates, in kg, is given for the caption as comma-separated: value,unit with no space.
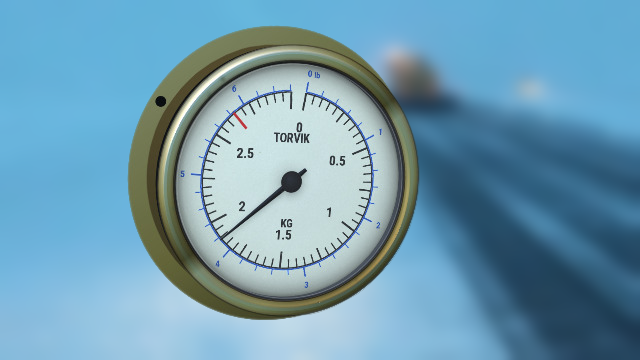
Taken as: 1.9,kg
